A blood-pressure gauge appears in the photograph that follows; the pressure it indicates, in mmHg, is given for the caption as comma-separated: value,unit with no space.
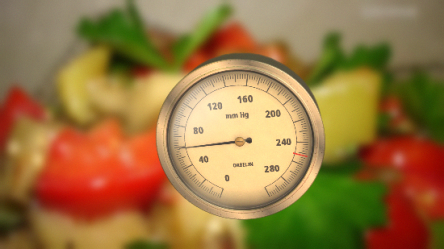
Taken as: 60,mmHg
